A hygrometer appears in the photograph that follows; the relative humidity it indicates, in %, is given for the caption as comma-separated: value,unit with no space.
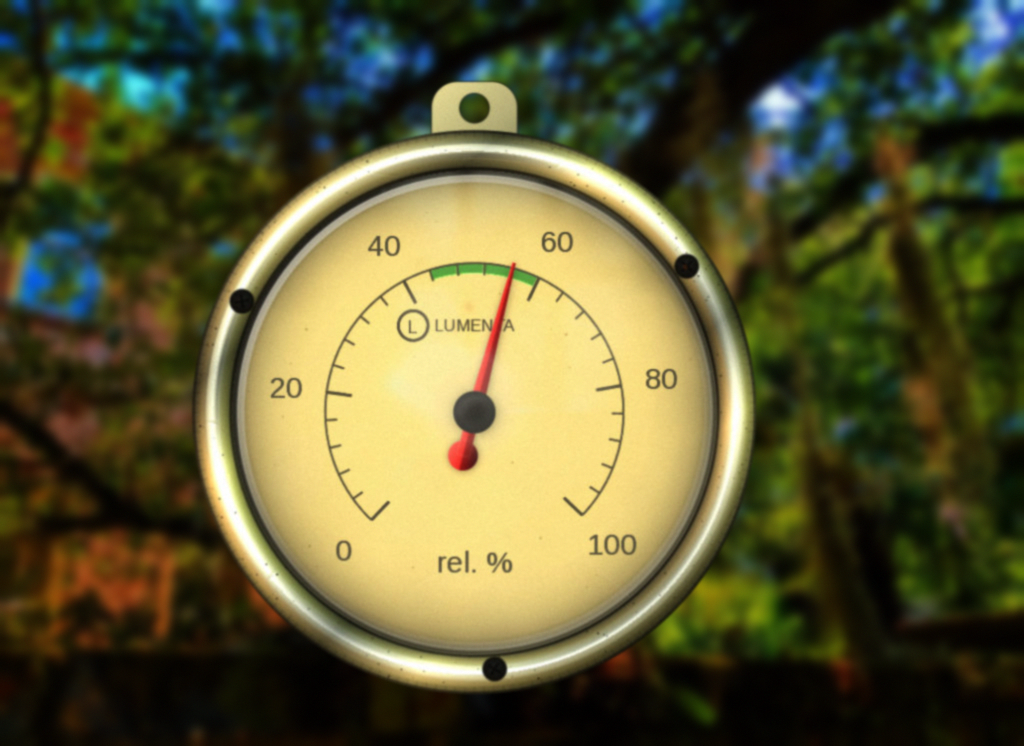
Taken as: 56,%
